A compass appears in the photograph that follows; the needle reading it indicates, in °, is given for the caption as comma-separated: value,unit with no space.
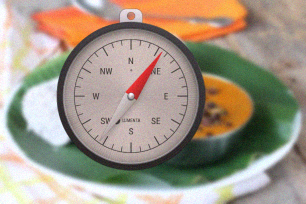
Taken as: 35,°
